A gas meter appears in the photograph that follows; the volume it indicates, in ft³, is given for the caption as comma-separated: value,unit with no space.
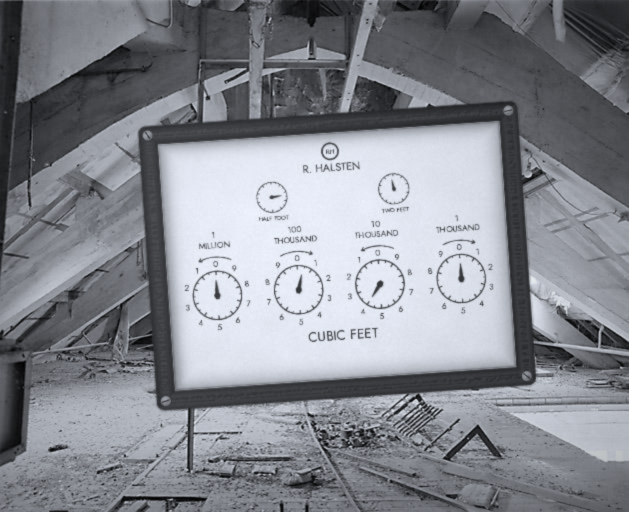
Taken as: 4000,ft³
